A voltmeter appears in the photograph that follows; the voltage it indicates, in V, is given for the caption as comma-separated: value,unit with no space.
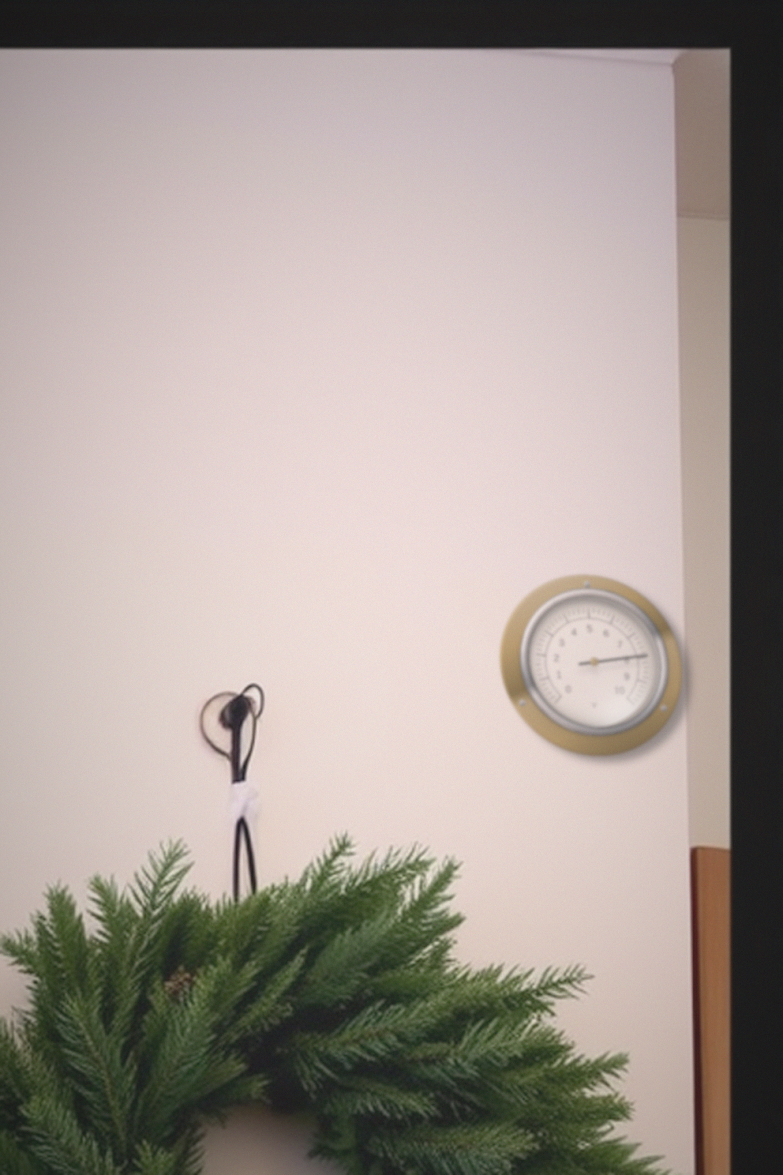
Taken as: 8,V
